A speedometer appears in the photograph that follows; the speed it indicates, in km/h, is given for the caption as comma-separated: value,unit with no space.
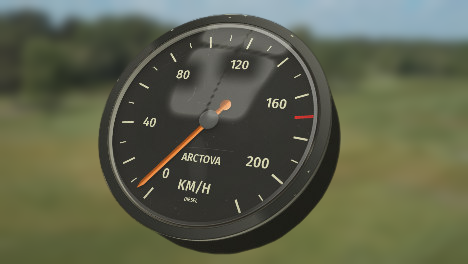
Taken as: 5,km/h
